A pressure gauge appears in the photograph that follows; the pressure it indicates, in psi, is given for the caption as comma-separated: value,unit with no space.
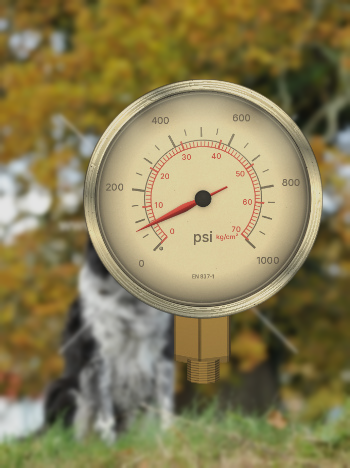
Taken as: 75,psi
